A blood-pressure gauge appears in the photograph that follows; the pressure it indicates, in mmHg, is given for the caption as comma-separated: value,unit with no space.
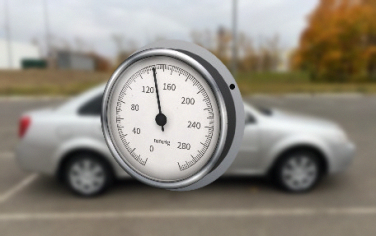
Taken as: 140,mmHg
